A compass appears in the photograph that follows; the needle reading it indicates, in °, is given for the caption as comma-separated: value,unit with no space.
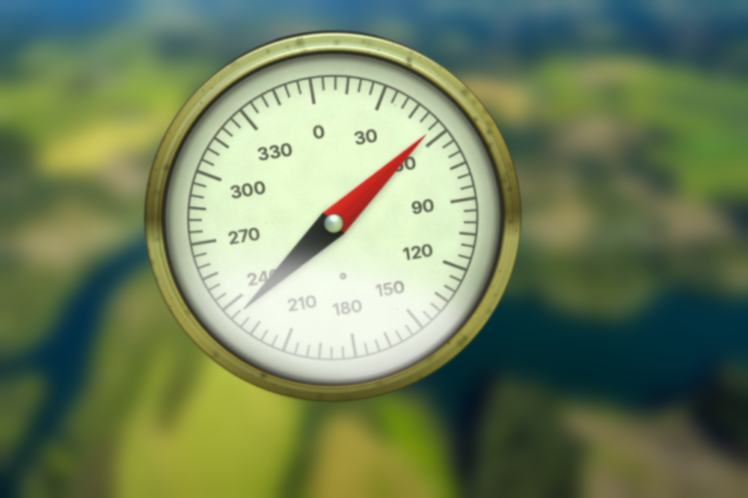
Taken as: 55,°
